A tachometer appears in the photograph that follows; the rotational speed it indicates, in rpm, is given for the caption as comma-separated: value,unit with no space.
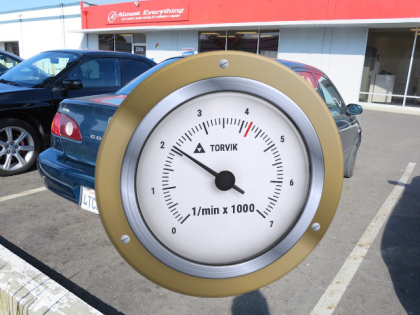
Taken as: 2100,rpm
